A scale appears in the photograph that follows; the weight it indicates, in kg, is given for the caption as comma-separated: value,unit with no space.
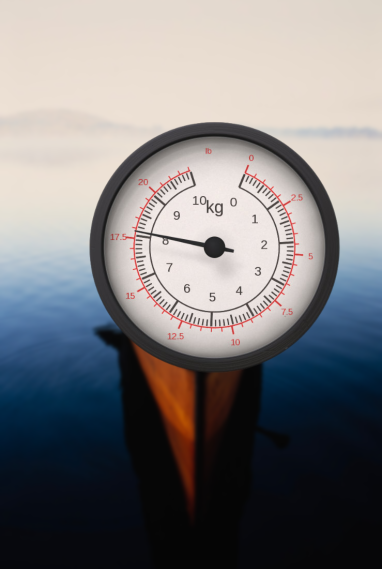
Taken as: 8.1,kg
